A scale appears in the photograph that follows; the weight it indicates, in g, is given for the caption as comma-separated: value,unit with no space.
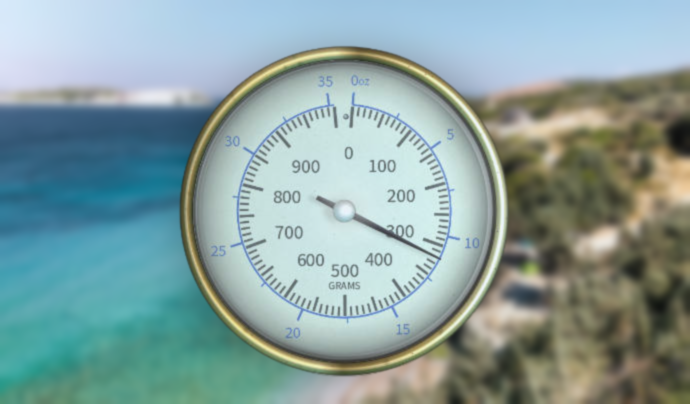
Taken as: 320,g
